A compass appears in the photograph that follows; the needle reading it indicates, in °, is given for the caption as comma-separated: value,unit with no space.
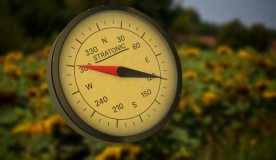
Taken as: 300,°
